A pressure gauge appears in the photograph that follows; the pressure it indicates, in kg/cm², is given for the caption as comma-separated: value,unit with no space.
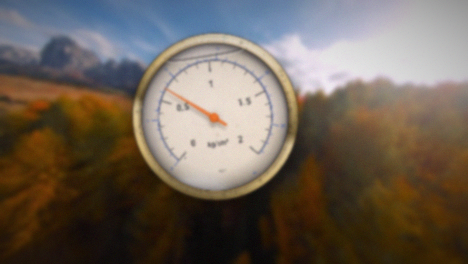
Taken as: 0.6,kg/cm²
